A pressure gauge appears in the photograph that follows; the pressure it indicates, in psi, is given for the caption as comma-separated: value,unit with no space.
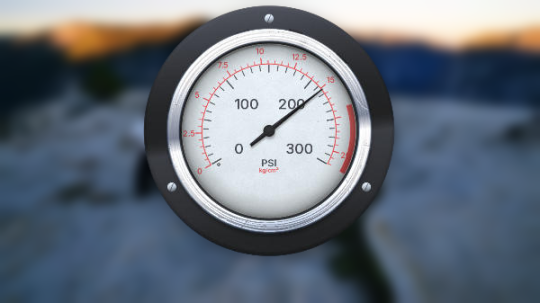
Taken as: 215,psi
